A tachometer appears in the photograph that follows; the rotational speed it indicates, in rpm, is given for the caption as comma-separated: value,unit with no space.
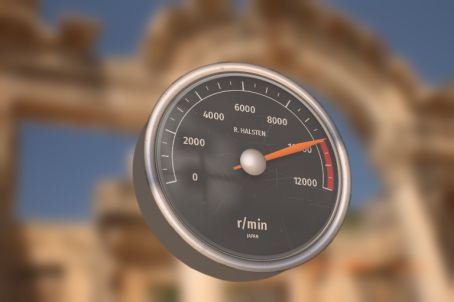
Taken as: 10000,rpm
